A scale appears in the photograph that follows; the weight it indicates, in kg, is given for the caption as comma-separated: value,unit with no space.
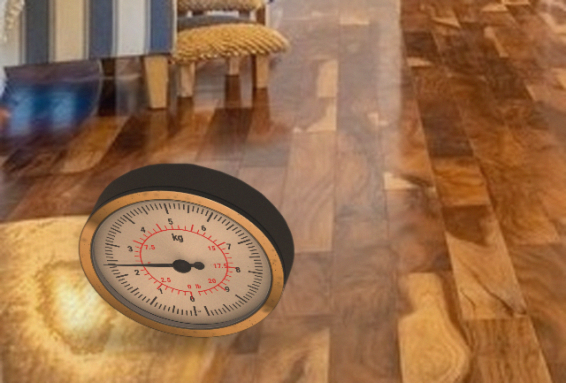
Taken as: 2.5,kg
